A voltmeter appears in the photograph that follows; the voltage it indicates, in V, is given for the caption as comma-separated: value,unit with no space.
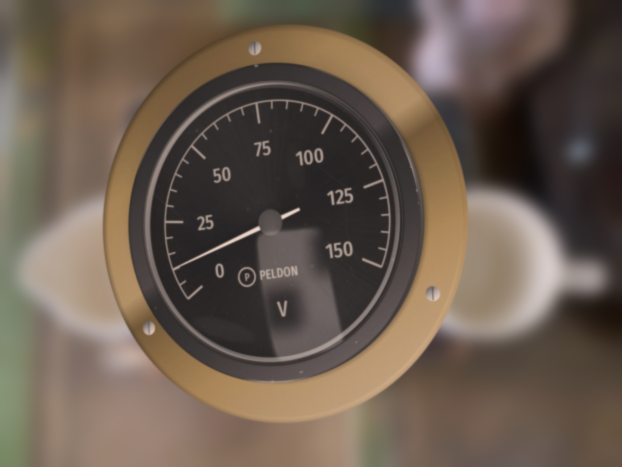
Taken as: 10,V
